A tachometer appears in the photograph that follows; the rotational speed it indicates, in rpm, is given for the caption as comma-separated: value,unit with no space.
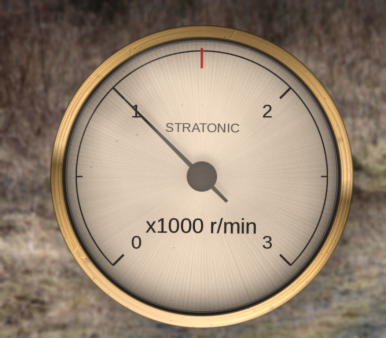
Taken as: 1000,rpm
